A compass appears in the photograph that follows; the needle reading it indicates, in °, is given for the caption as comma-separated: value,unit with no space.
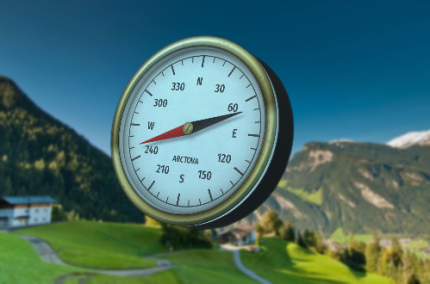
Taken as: 250,°
